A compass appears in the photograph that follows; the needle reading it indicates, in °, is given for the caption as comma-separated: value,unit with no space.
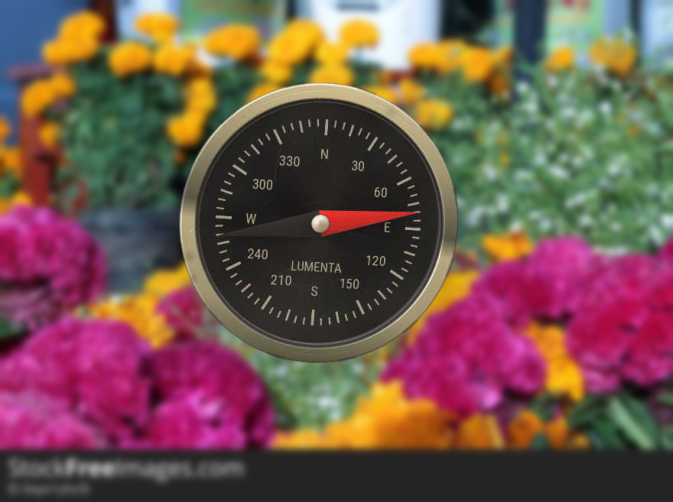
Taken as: 80,°
